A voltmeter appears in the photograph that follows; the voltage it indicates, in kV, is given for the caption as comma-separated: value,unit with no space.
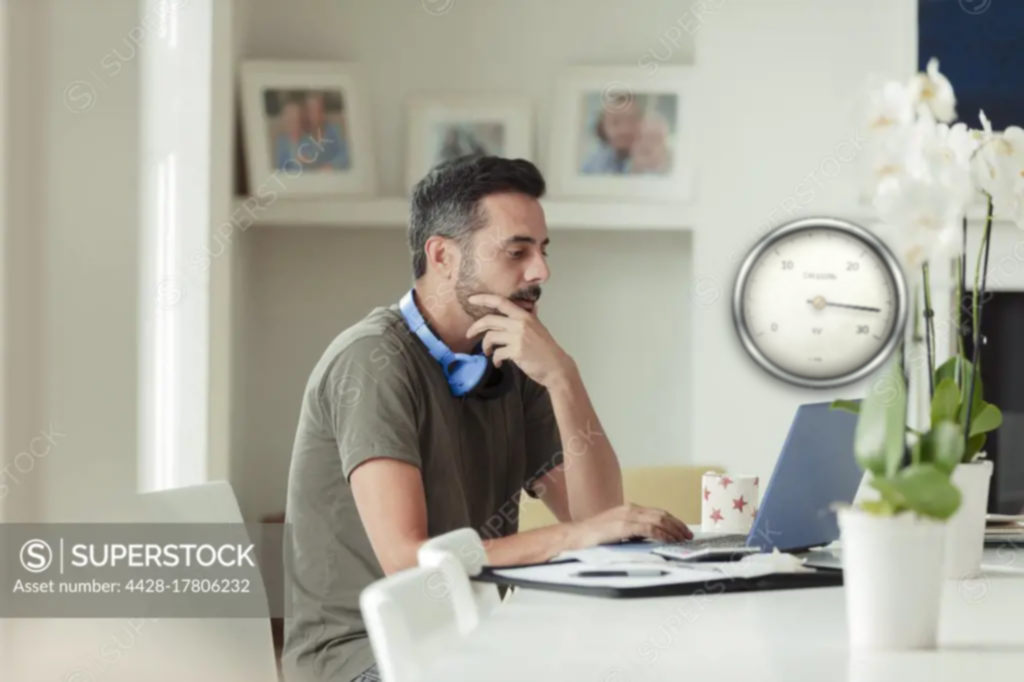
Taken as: 27,kV
